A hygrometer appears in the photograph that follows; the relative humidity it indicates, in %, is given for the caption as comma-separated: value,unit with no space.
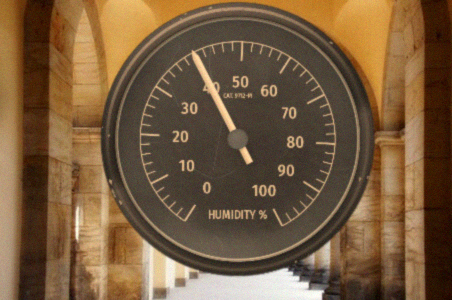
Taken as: 40,%
